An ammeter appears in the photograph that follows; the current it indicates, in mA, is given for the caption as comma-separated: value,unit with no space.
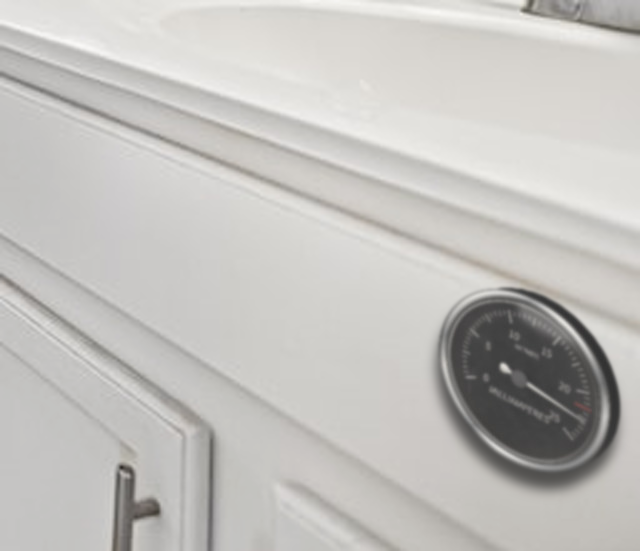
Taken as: 22.5,mA
